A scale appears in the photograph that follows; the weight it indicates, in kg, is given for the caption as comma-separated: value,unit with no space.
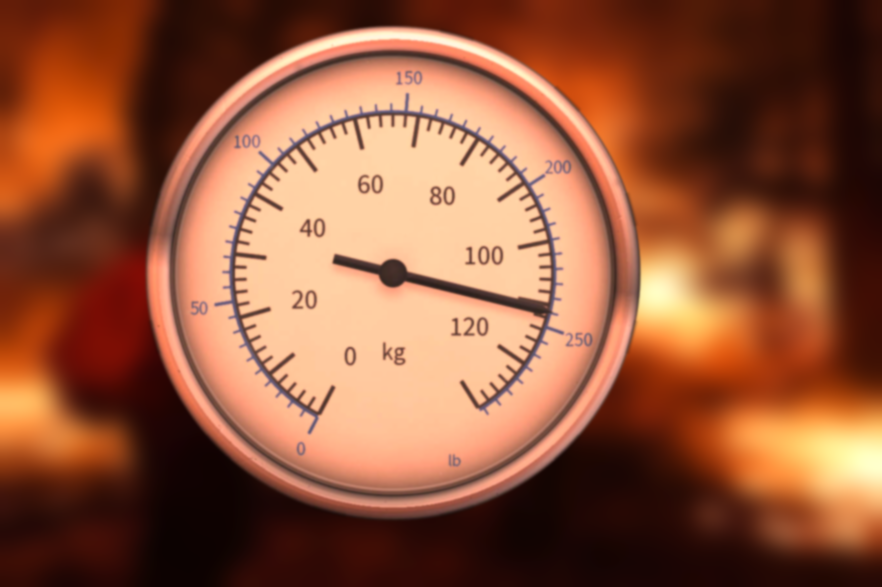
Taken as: 111,kg
